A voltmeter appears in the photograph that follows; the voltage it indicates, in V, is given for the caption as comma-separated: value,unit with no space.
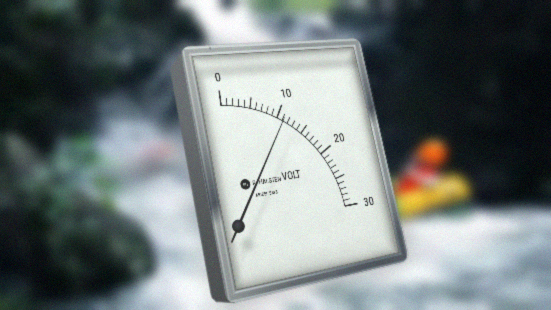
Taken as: 11,V
